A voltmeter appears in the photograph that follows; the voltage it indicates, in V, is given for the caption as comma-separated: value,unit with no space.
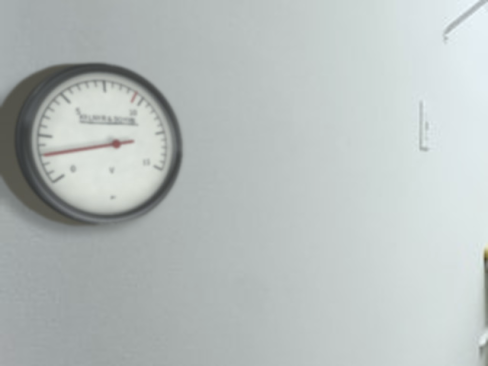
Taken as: 1.5,V
